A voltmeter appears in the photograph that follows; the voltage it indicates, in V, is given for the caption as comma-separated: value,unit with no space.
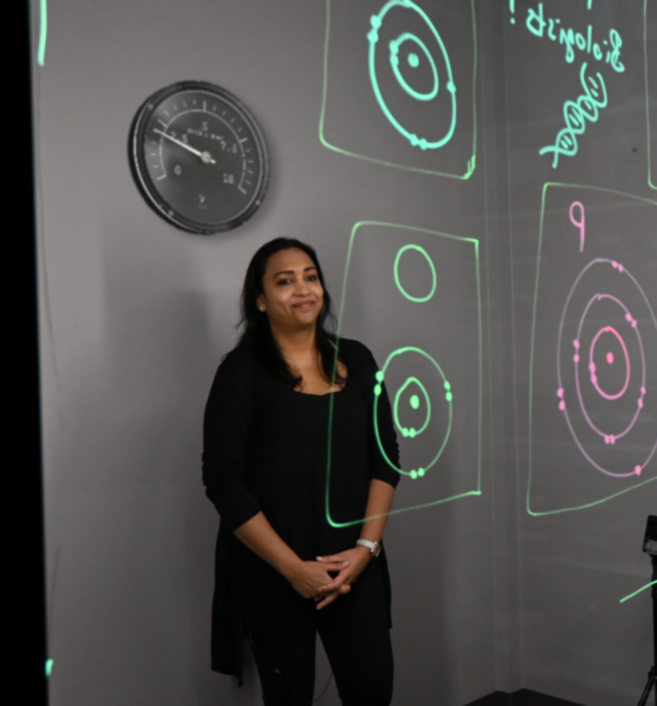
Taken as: 2,V
